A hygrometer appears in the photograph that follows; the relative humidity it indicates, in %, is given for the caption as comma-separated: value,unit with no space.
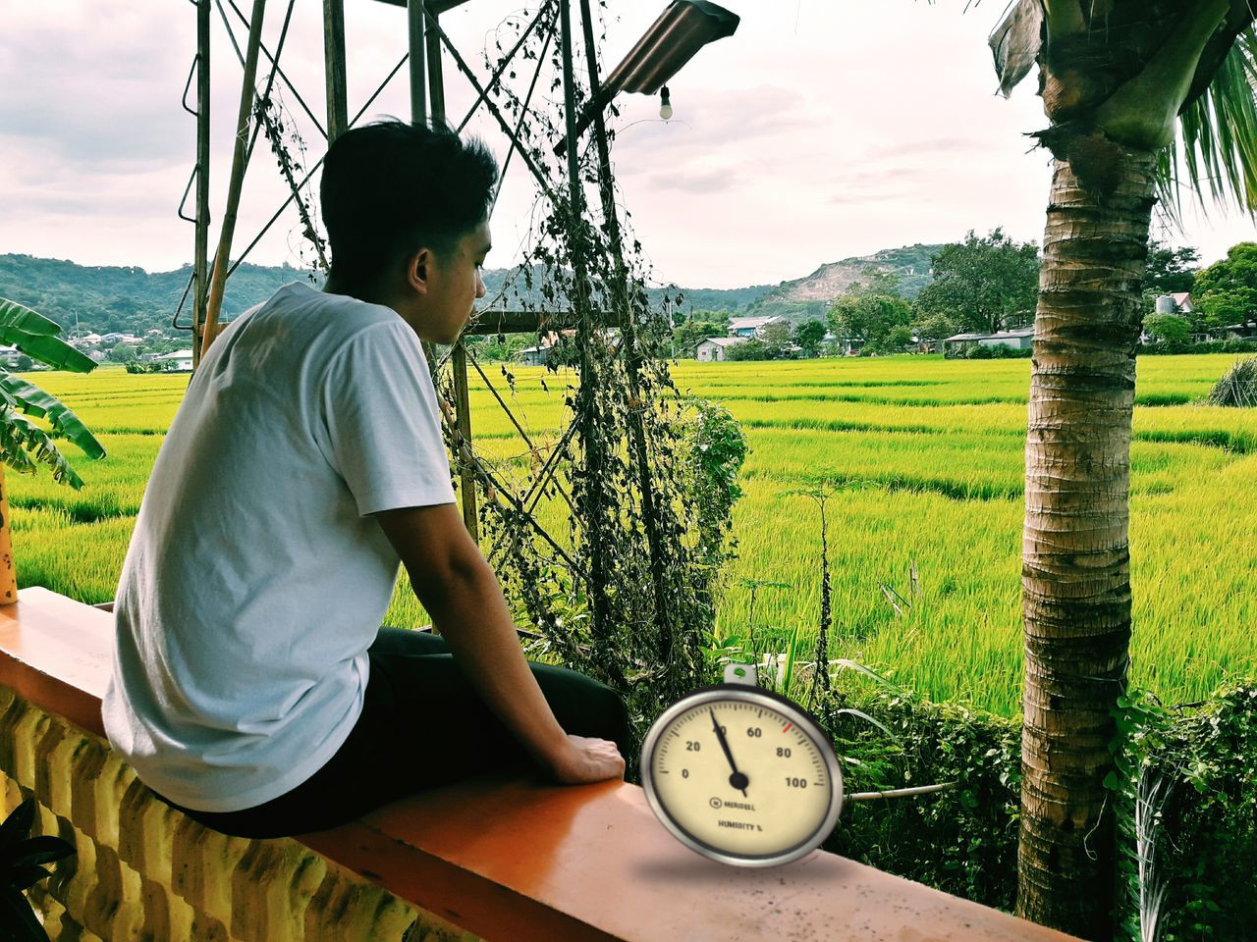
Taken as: 40,%
